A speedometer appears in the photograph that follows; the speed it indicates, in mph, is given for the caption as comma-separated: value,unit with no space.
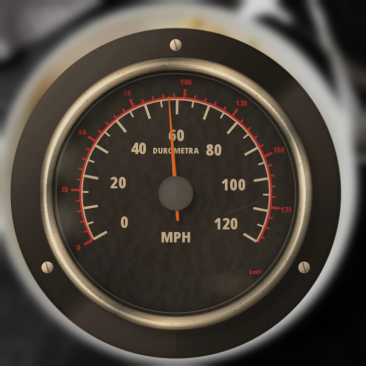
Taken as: 57.5,mph
